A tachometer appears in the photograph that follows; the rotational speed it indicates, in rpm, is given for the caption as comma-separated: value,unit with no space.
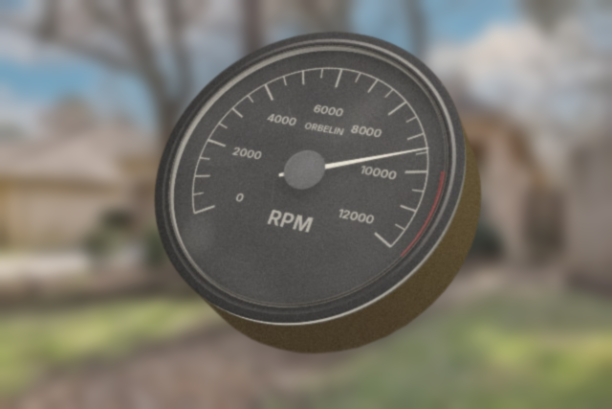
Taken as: 9500,rpm
